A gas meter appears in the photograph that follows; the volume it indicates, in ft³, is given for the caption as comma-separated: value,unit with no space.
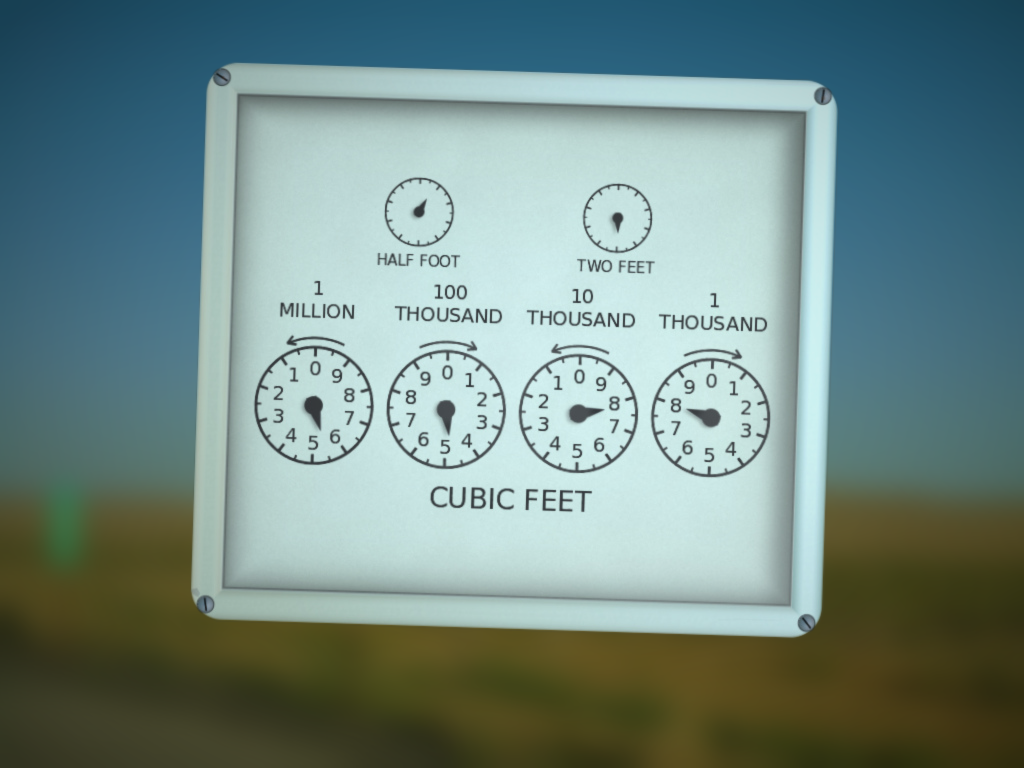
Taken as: 547800,ft³
